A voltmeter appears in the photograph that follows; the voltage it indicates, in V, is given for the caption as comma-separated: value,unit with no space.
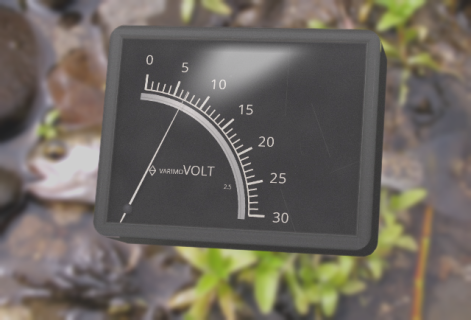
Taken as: 7,V
